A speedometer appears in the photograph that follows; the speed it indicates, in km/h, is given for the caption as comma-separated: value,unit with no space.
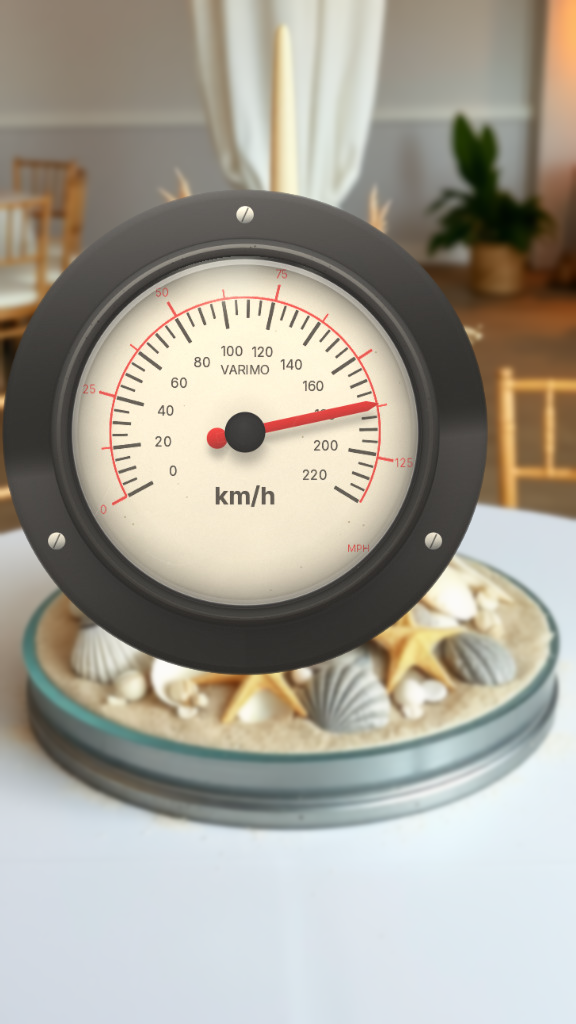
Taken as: 180,km/h
